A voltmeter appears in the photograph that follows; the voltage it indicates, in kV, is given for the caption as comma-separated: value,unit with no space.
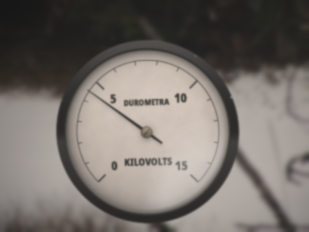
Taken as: 4.5,kV
